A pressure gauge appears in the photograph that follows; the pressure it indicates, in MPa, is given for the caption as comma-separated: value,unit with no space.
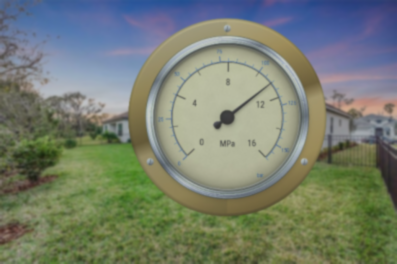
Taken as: 11,MPa
